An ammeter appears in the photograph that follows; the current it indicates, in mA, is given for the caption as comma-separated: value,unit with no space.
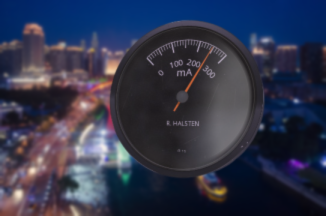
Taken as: 250,mA
